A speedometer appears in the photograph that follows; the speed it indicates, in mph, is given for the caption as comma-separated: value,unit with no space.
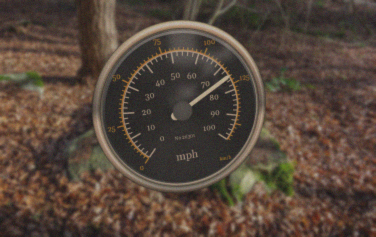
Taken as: 74,mph
